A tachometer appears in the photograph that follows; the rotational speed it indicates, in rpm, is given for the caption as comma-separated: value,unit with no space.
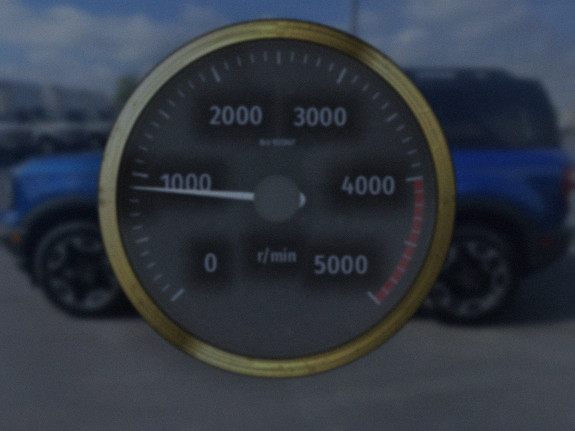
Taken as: 900,rpm
